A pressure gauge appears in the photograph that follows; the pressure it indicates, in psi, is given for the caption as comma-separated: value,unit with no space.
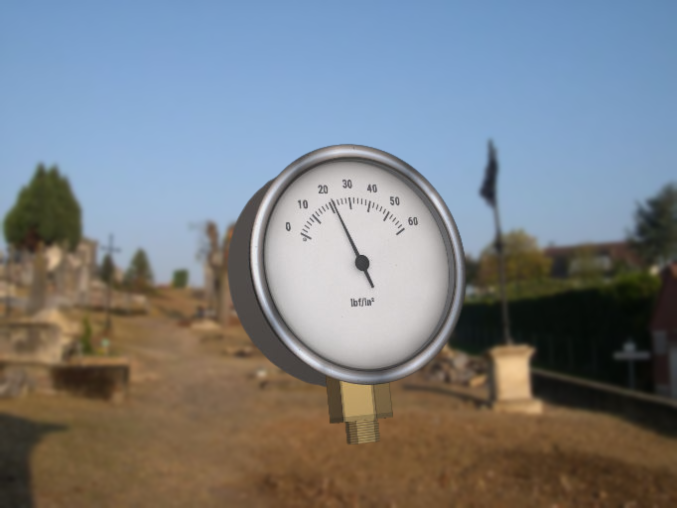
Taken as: 20,psi
